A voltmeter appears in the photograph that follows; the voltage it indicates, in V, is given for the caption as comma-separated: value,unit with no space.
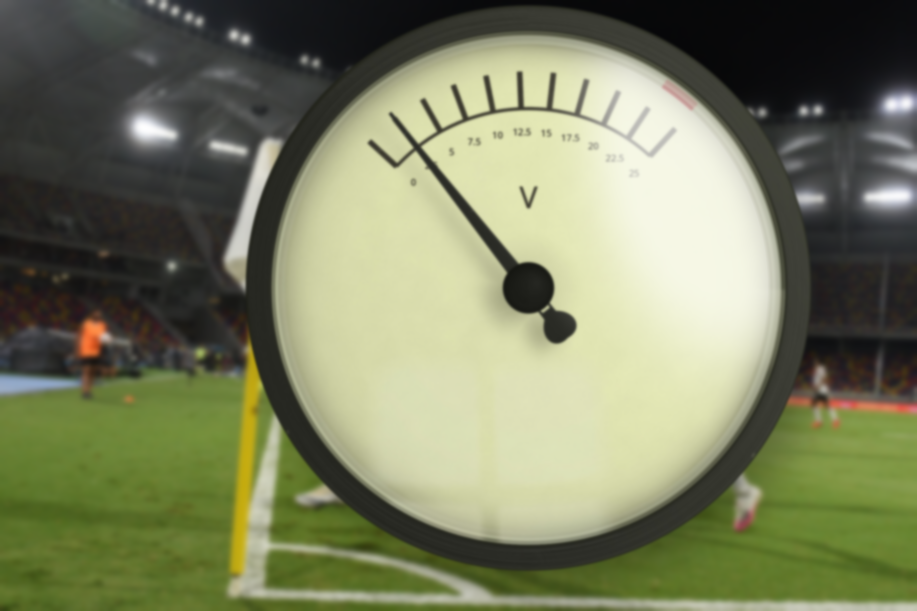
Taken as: 2.5,V
